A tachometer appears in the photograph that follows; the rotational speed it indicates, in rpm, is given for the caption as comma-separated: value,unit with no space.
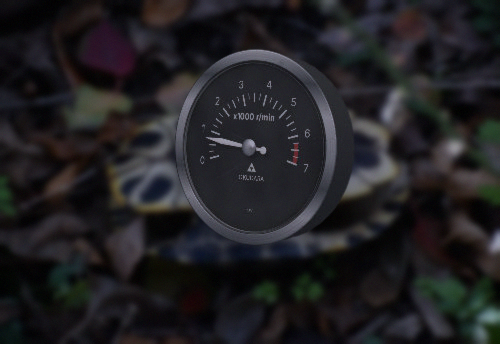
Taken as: 750,rpm
